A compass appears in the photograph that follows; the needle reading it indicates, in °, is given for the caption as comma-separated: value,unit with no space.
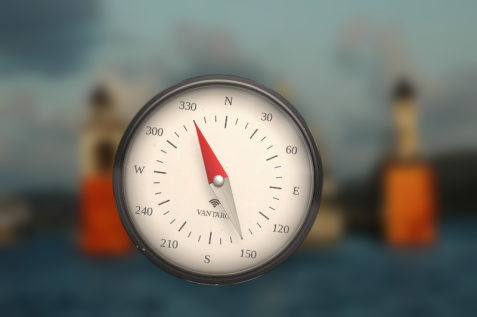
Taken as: 330,°
